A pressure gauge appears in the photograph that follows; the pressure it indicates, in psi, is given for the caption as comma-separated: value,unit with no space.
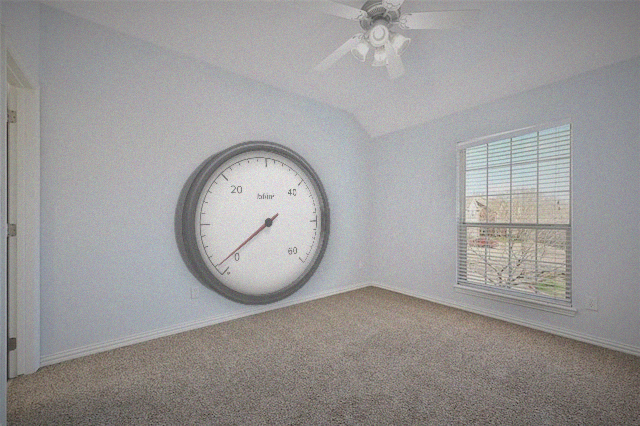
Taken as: 2,psi
